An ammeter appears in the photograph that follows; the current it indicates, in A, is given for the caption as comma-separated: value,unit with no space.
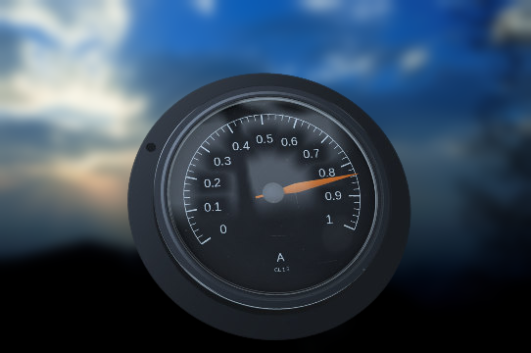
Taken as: 0.84,A
